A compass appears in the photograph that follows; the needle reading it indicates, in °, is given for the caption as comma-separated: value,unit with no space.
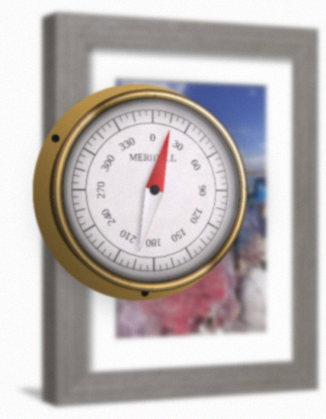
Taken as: 15,°
